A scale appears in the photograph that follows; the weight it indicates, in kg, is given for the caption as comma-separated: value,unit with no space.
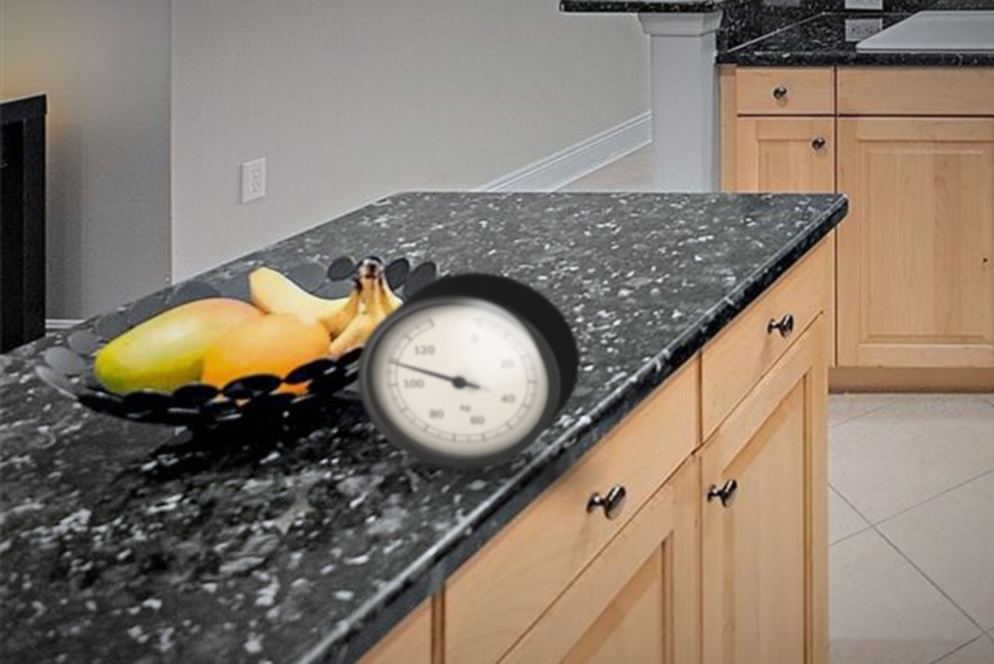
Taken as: 110,kg
